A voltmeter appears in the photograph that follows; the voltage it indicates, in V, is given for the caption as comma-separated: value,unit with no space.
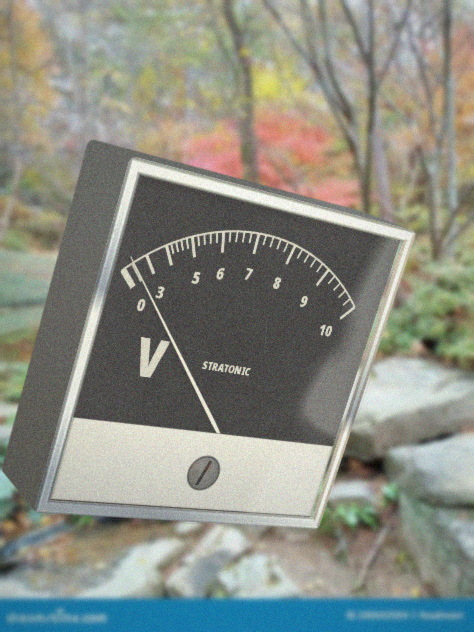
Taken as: 2,V
